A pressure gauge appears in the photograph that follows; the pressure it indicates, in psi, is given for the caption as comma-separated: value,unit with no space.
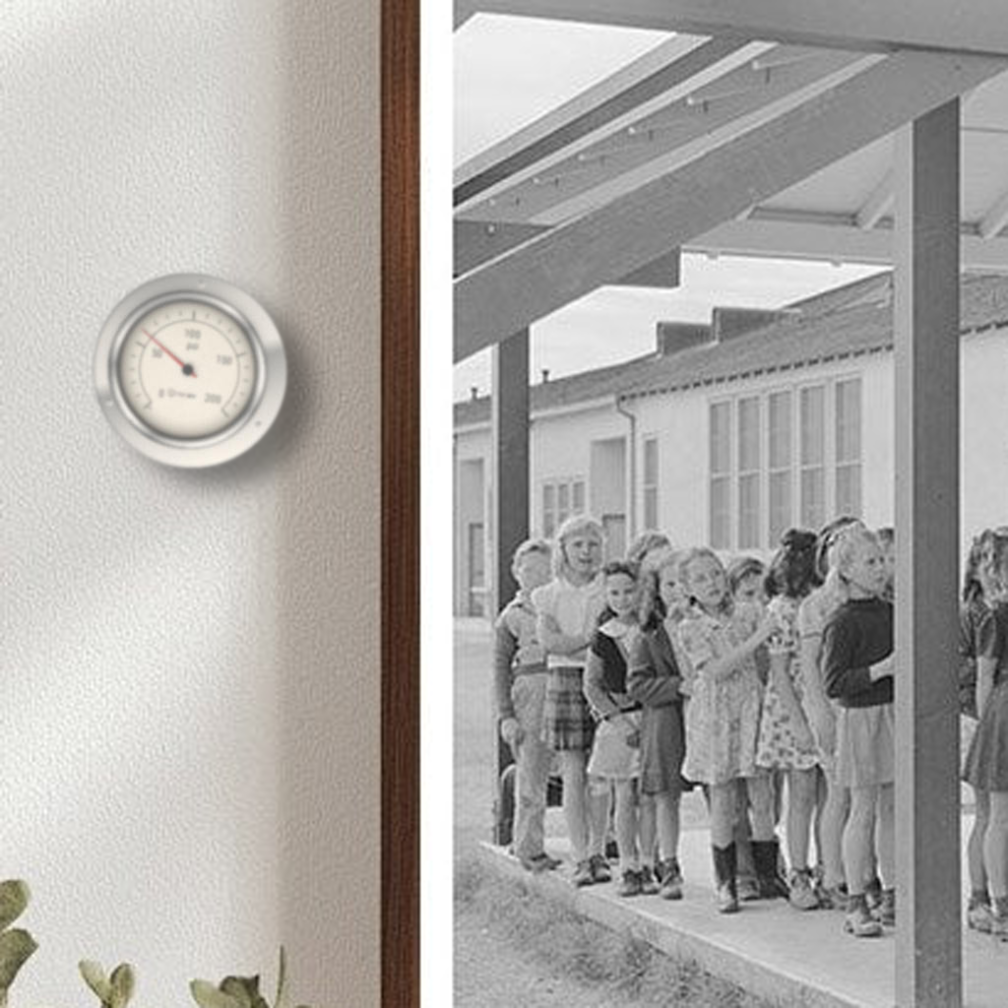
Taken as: 60,psi
